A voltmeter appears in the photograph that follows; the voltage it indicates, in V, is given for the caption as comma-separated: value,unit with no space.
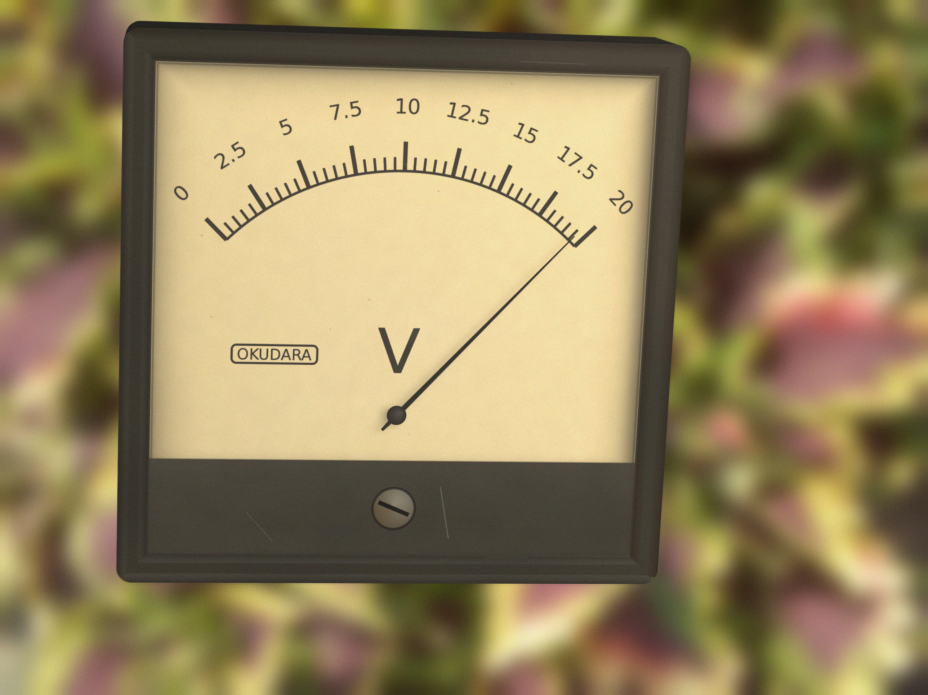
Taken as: 19.5,V
